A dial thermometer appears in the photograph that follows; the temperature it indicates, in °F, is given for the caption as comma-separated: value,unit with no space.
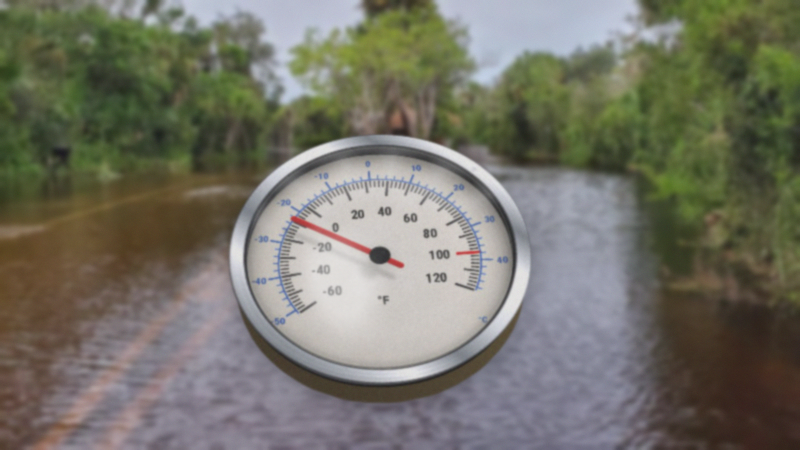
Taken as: -10,°F
